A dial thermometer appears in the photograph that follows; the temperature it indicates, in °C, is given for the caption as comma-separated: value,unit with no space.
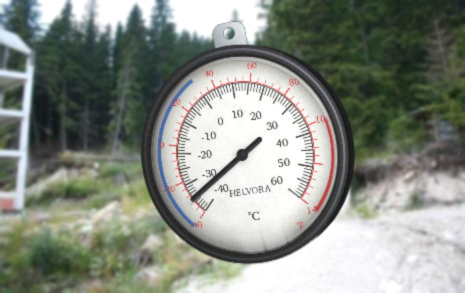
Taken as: -35,°C
